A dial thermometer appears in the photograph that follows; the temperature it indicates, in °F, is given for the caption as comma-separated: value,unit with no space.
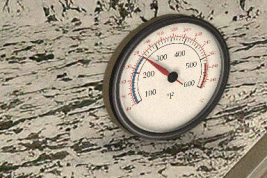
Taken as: 250,°F
